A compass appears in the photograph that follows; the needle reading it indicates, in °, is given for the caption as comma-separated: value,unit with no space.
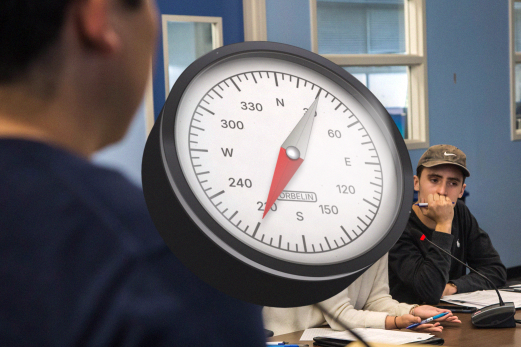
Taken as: 210,°
